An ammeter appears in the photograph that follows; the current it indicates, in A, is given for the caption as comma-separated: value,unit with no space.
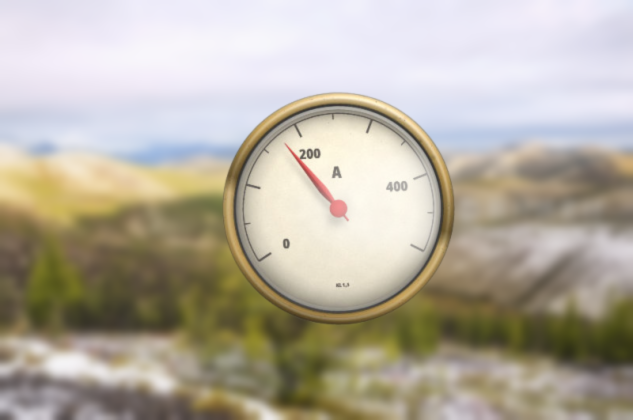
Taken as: 175,A
